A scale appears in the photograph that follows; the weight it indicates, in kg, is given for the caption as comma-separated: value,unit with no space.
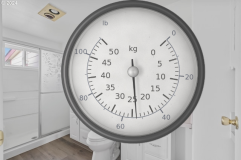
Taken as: 24,kg
